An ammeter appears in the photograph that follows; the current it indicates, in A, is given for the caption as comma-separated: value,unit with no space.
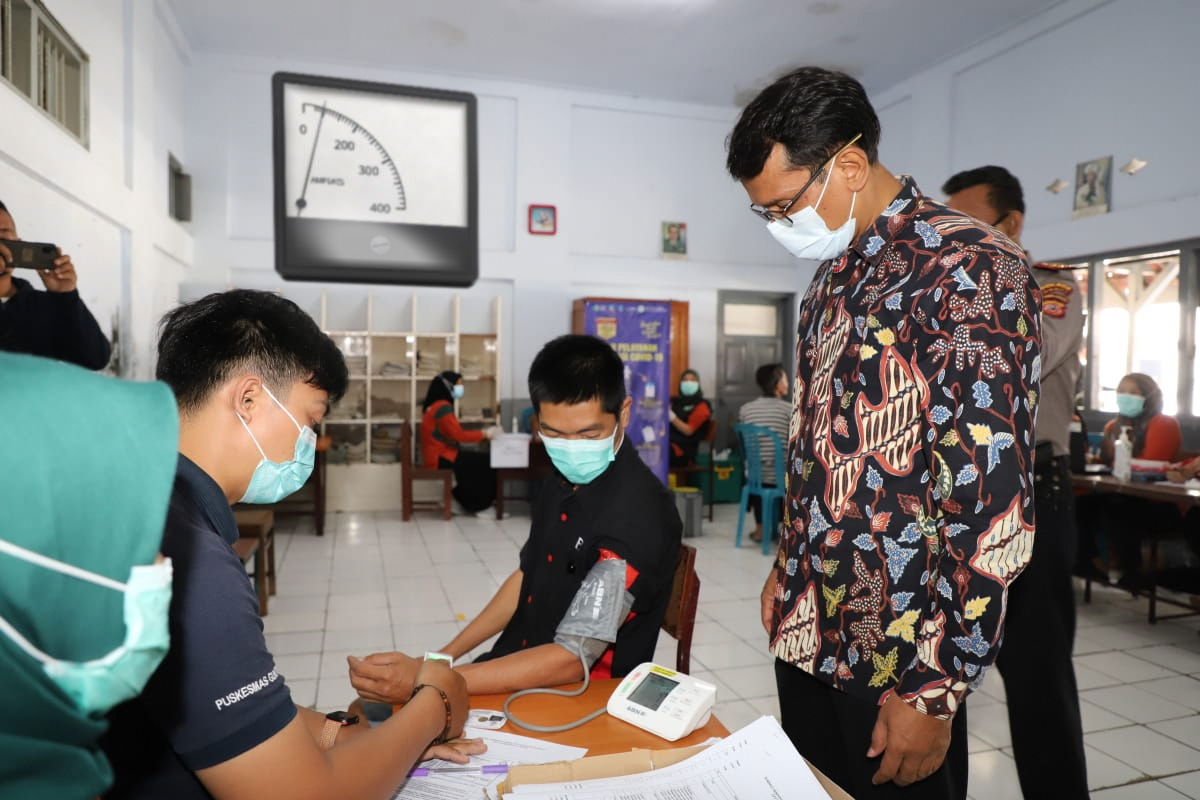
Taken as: 100,A
